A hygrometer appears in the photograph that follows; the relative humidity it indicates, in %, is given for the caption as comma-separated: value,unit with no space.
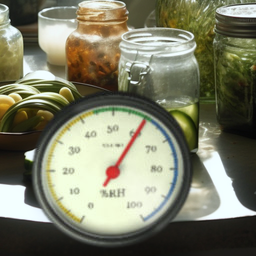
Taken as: 60,%
